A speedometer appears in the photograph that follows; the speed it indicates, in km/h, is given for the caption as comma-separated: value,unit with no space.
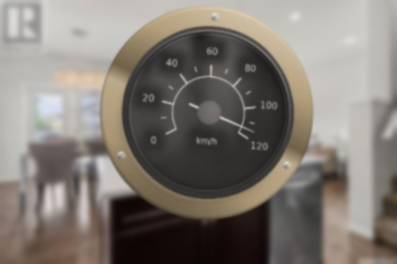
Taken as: 115,km/h
